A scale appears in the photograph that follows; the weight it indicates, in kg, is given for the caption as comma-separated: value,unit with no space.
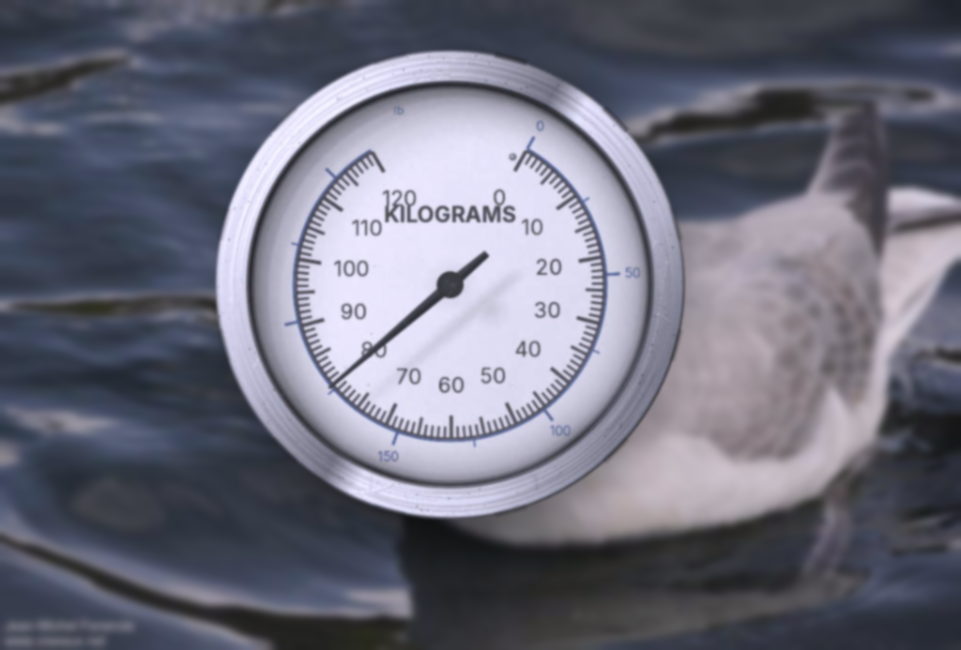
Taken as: 80,kg
